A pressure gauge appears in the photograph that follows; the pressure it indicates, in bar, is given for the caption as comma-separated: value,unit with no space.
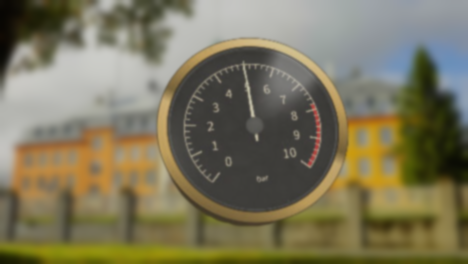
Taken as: 5,bar
